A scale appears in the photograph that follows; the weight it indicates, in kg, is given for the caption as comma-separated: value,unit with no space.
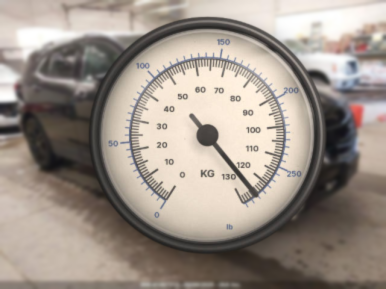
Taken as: 125,kg
